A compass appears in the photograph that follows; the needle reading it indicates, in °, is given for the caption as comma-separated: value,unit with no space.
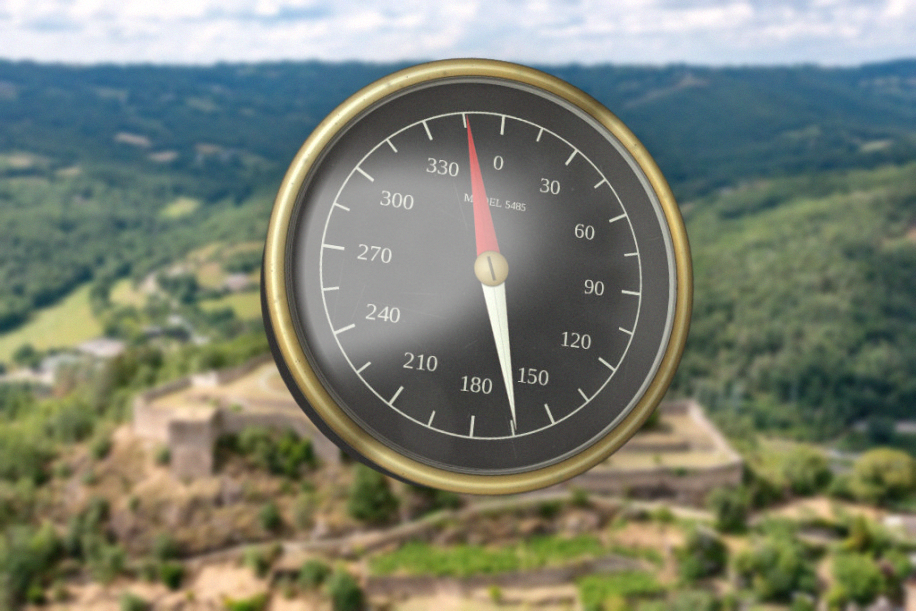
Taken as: 345,°
